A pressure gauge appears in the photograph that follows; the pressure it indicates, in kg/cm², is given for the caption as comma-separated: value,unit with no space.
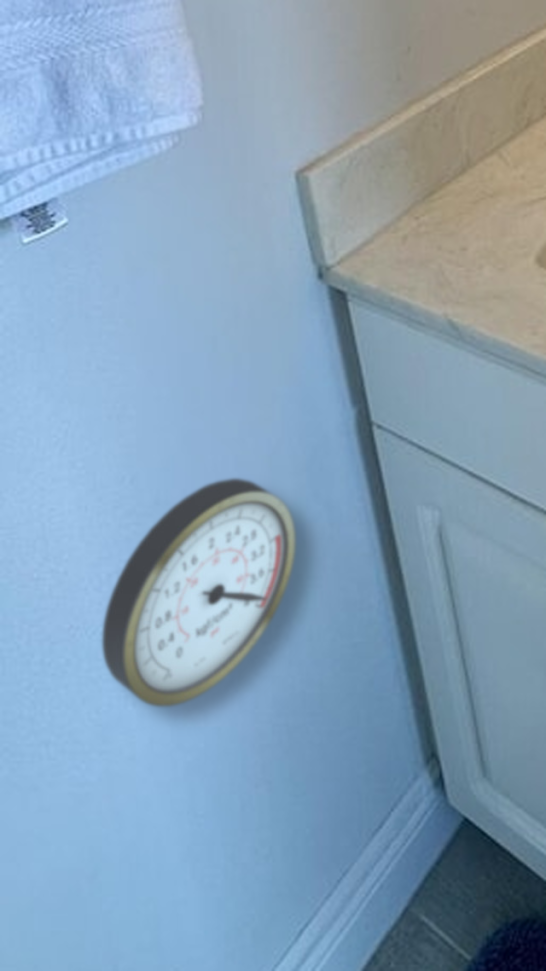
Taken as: 3.9,kg/cm²
